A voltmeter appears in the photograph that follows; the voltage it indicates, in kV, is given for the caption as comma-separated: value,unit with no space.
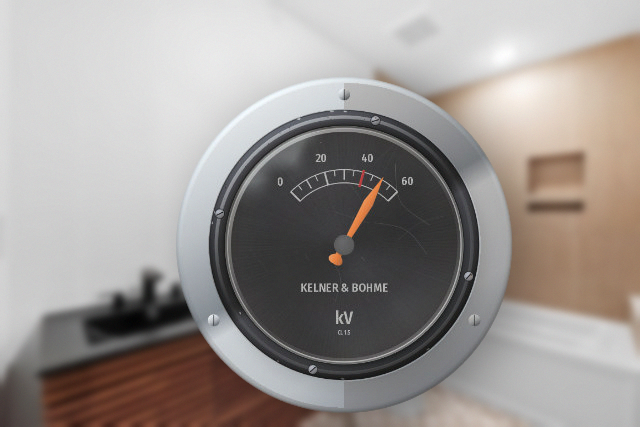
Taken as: 50,kV
